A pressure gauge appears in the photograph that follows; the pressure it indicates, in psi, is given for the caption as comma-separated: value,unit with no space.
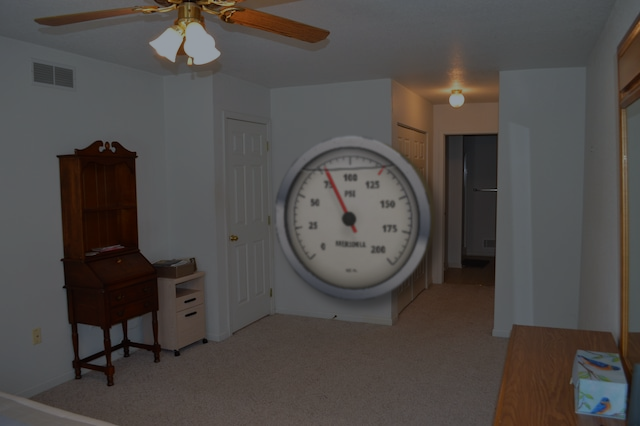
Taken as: 80,psi
